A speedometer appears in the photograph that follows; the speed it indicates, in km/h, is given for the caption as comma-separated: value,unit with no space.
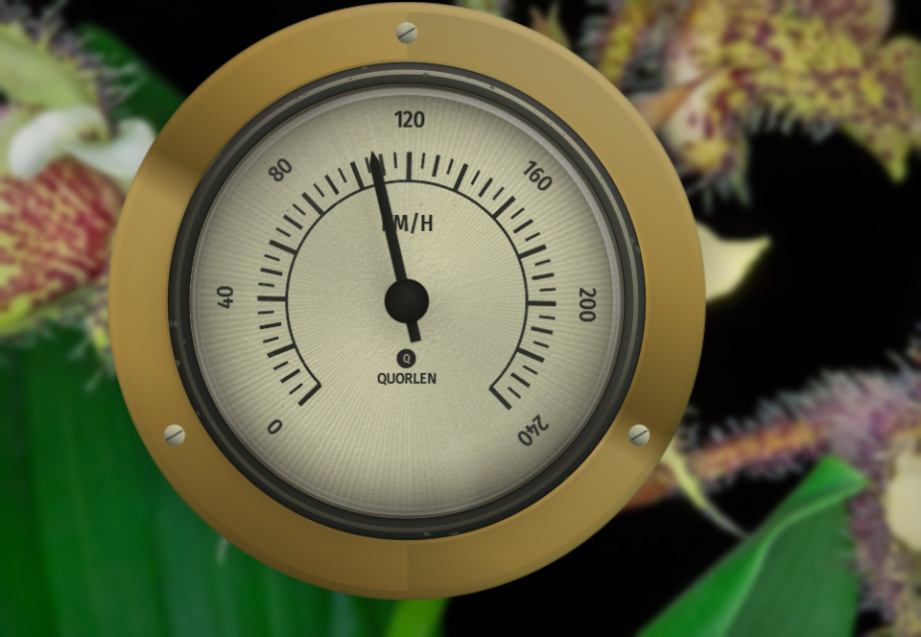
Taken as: 107.5,km/h
